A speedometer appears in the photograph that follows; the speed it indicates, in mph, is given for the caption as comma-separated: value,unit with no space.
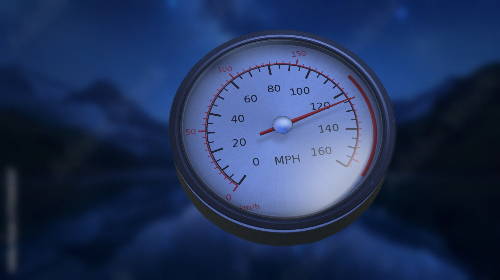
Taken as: 125,mph
